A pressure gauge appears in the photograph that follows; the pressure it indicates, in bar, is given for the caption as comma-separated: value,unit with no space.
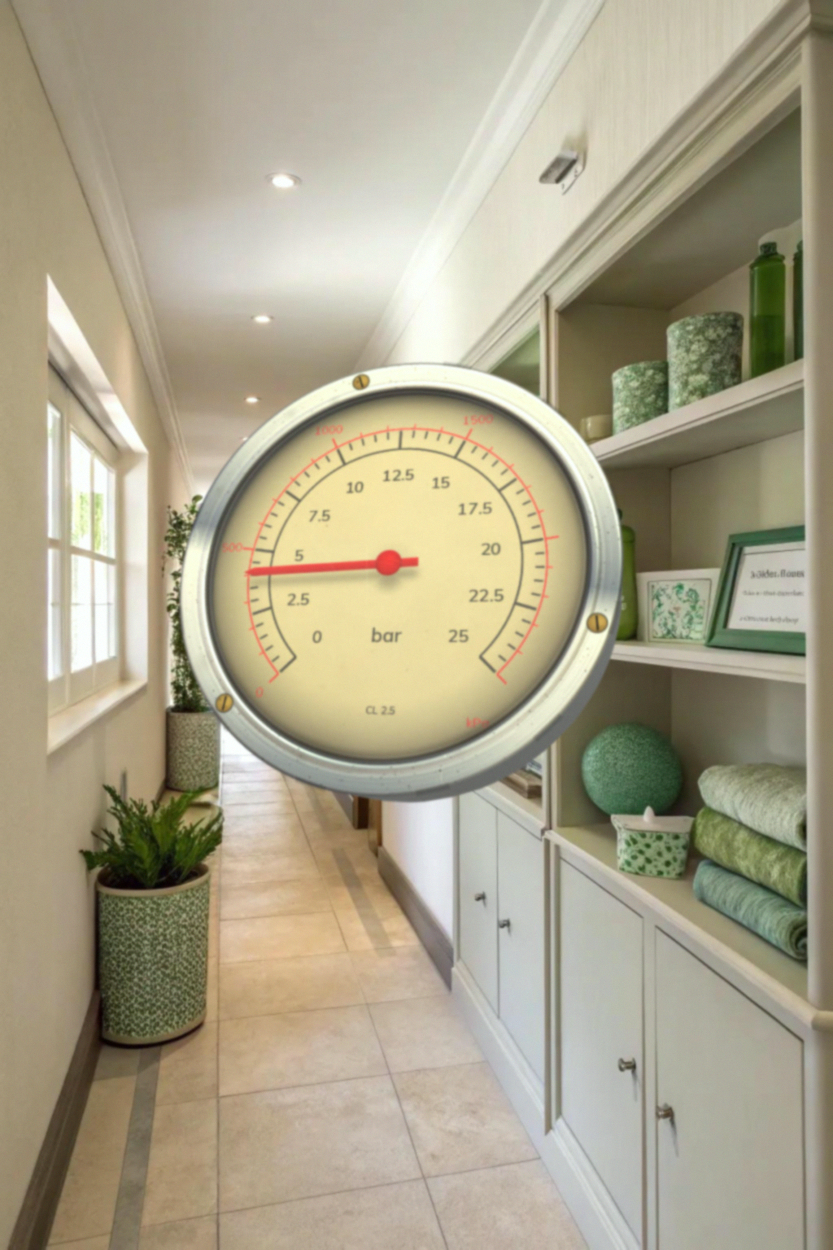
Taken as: 4,bar
